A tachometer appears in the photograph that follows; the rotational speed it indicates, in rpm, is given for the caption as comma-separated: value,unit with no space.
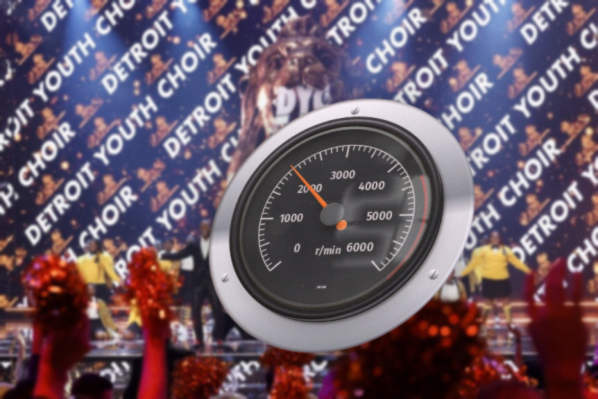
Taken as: 2000,rpm
